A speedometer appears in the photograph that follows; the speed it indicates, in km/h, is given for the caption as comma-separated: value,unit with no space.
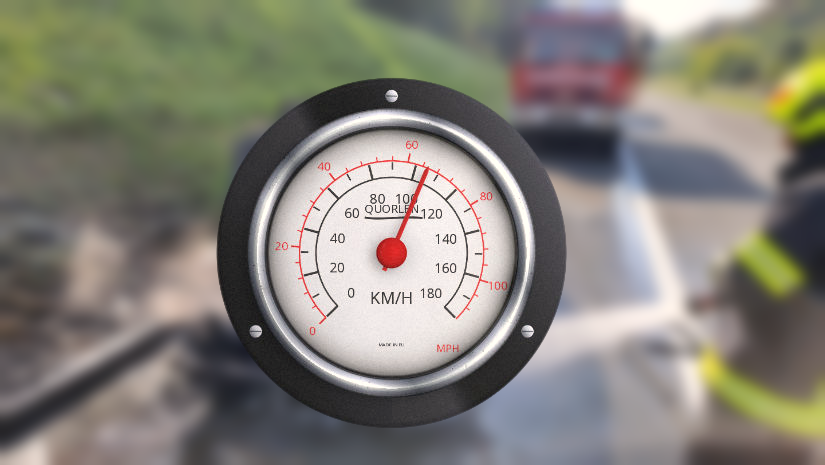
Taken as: 105,km/h
